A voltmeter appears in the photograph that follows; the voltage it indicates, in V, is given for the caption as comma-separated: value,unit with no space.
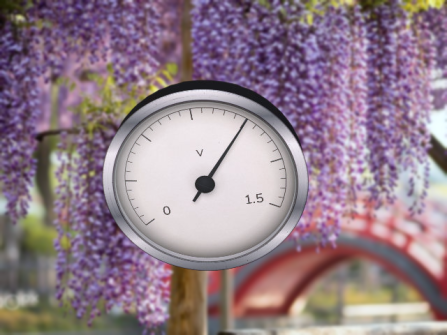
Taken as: 1,V
